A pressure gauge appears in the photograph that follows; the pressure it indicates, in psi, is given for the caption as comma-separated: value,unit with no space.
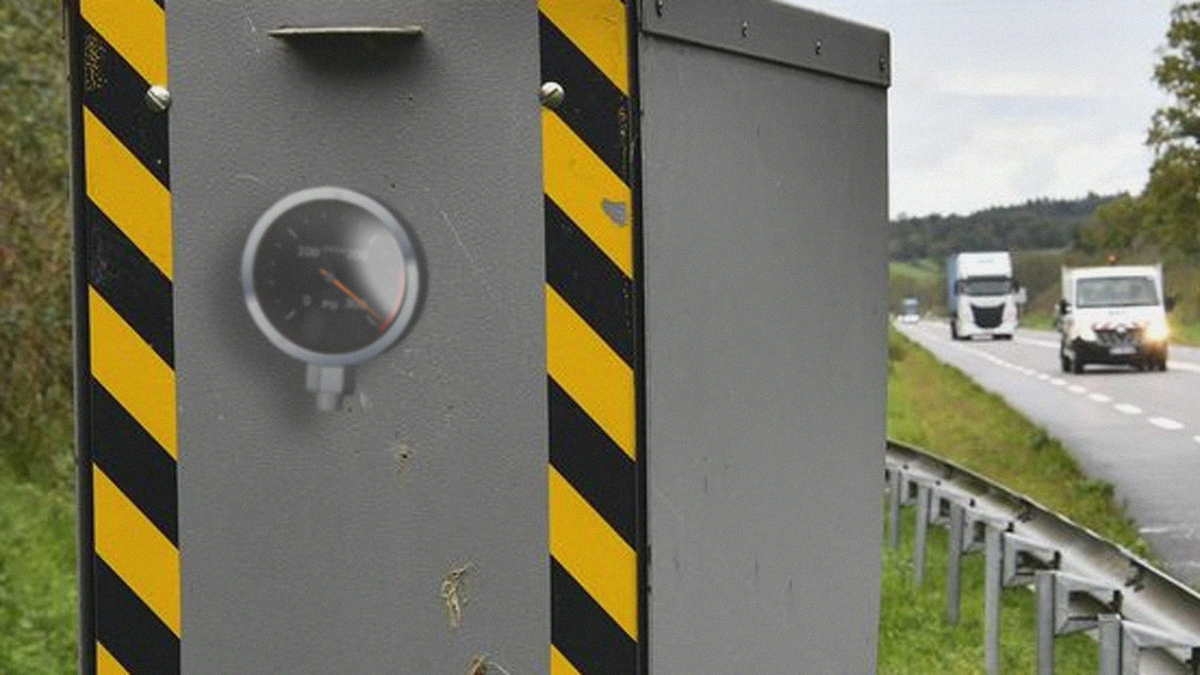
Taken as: 290,psi
